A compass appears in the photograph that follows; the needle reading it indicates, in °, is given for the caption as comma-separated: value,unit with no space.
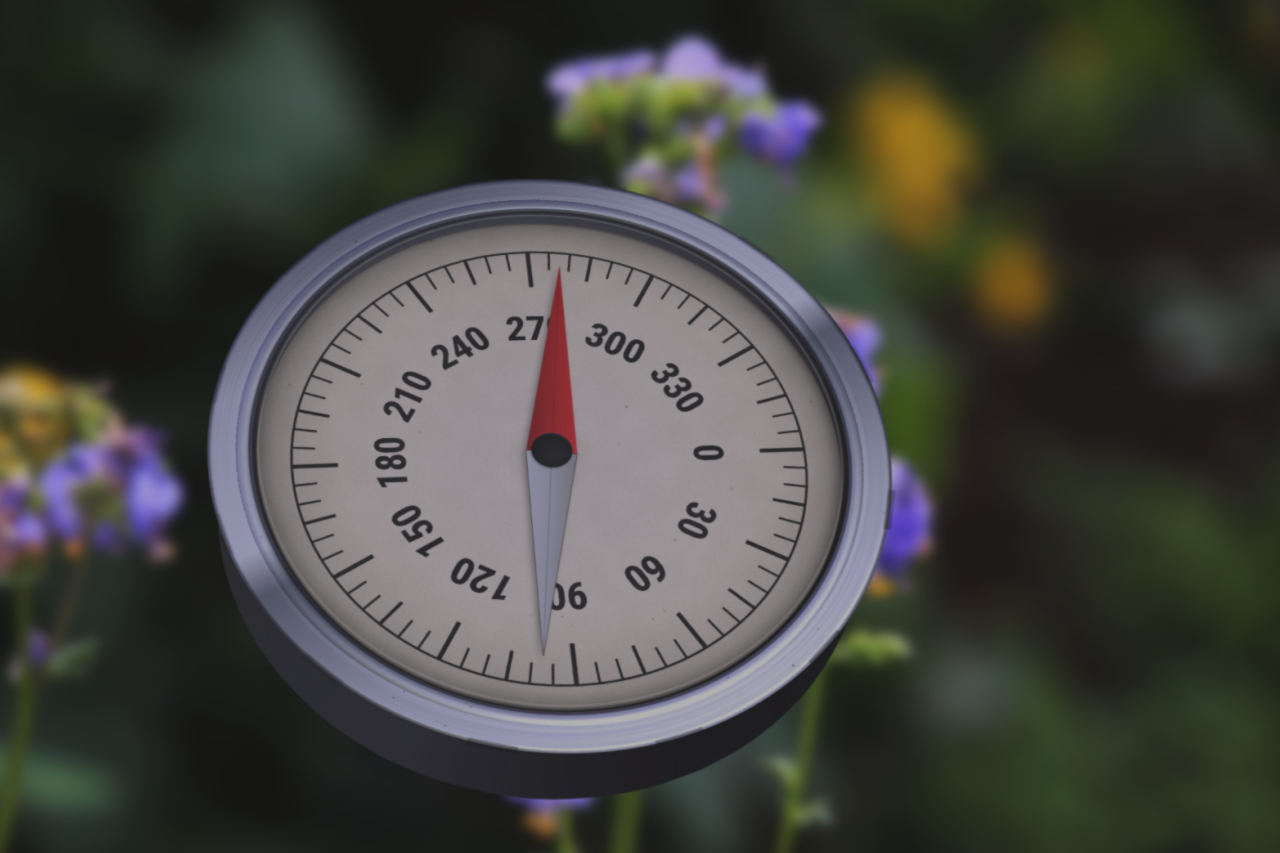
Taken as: 277.5,°
